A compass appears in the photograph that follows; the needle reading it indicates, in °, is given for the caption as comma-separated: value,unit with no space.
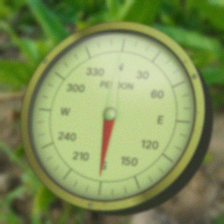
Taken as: 180,°
